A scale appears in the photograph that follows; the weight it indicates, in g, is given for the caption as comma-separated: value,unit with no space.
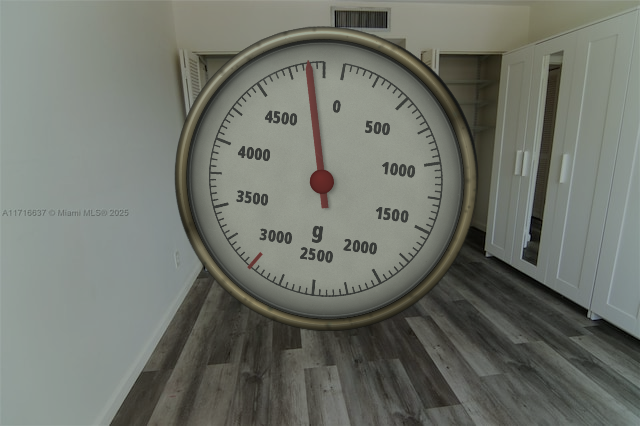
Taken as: 4900,g
